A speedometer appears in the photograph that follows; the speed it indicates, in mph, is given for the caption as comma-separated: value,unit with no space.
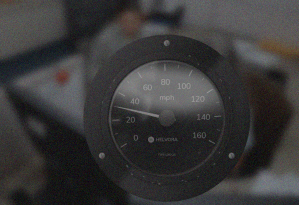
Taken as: 30,mph
